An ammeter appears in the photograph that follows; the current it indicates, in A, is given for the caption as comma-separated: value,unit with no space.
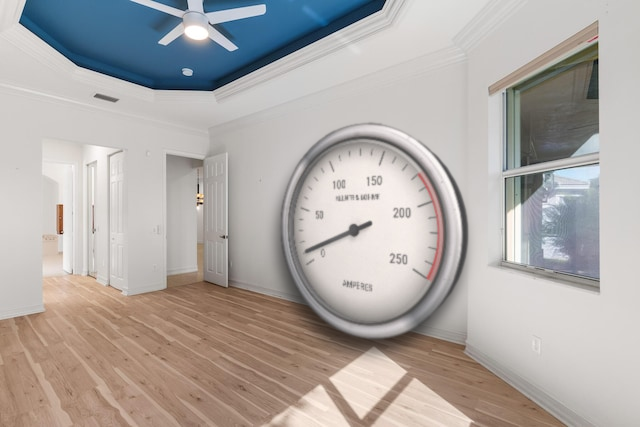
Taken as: 10,A
